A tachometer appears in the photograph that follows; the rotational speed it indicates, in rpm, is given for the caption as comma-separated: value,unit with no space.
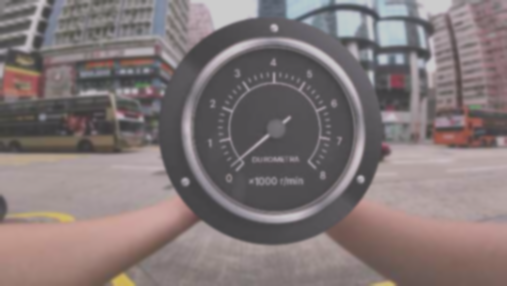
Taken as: 200,rpm
